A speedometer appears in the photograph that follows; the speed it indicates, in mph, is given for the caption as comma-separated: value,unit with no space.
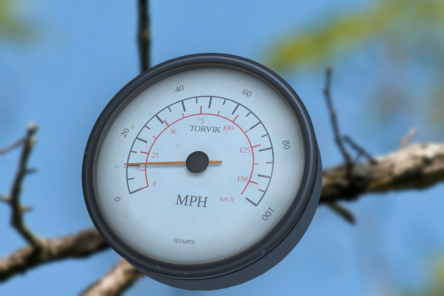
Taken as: 10,mph
